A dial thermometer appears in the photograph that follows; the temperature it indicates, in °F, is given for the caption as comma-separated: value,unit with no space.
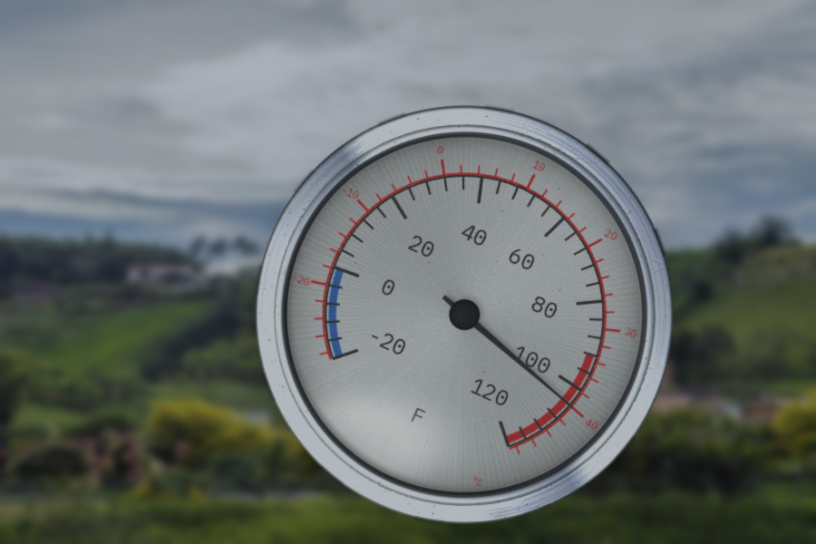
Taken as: 104,°F
